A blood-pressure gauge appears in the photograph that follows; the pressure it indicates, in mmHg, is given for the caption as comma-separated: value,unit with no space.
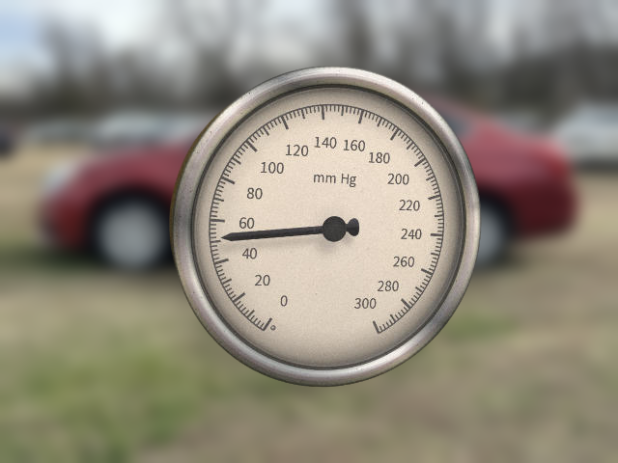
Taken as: 52,mmHg
